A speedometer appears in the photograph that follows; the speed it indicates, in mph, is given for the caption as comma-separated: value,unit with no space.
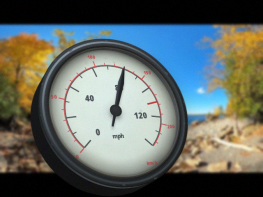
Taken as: 80,mph
